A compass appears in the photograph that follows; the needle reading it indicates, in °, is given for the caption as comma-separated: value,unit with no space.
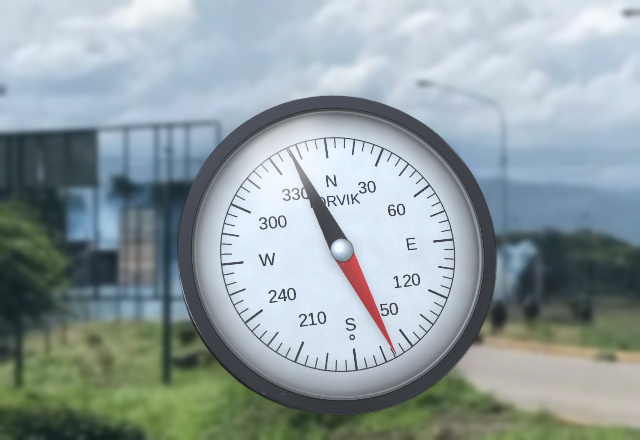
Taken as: 160,°
